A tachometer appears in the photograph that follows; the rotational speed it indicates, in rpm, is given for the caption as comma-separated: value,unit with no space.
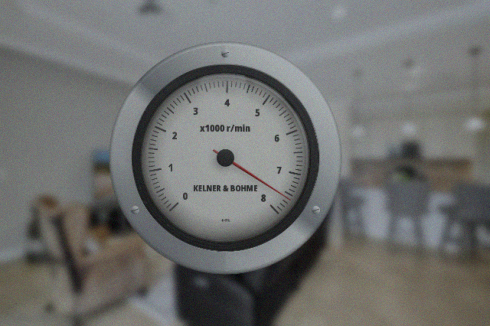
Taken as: 7600,rpm
